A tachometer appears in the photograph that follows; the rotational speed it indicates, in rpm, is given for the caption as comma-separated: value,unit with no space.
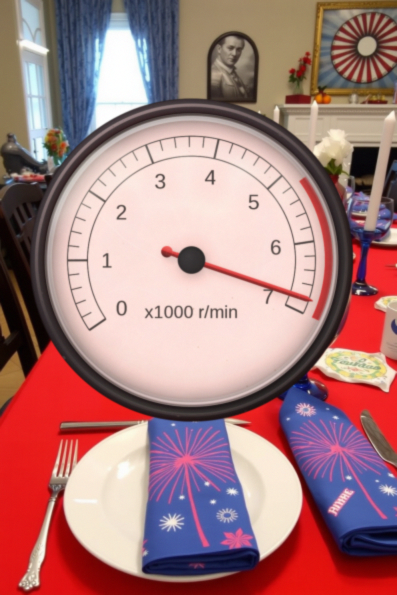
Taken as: 6800,rpm
